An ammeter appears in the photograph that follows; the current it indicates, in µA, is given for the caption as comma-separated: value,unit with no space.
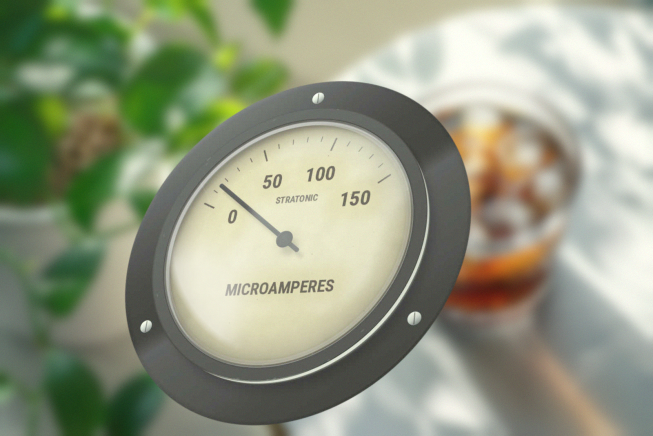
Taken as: 15,µA
